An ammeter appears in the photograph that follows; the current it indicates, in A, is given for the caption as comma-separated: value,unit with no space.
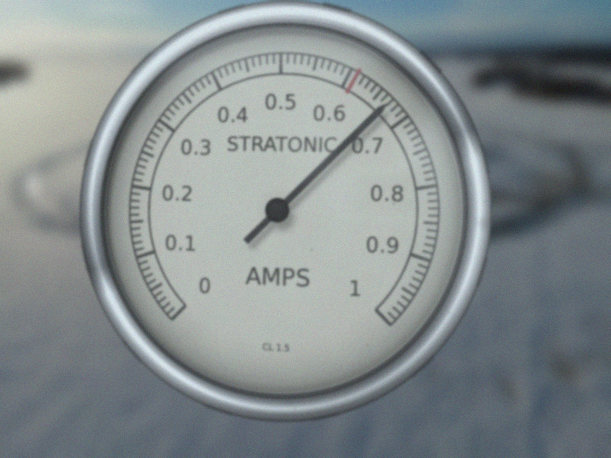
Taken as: 0.67,A
